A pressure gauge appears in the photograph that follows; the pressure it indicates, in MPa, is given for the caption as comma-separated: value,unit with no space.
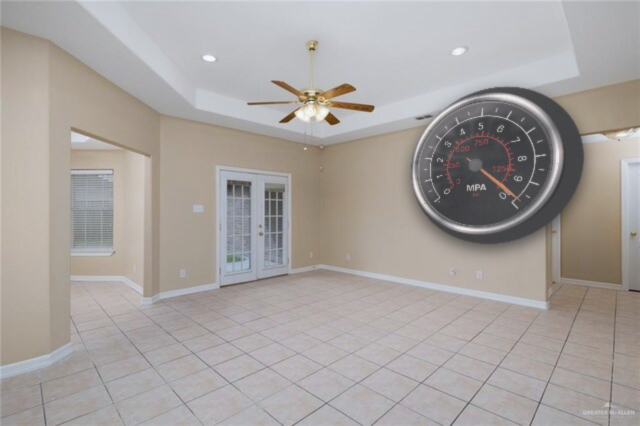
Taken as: 9.75,MPa
